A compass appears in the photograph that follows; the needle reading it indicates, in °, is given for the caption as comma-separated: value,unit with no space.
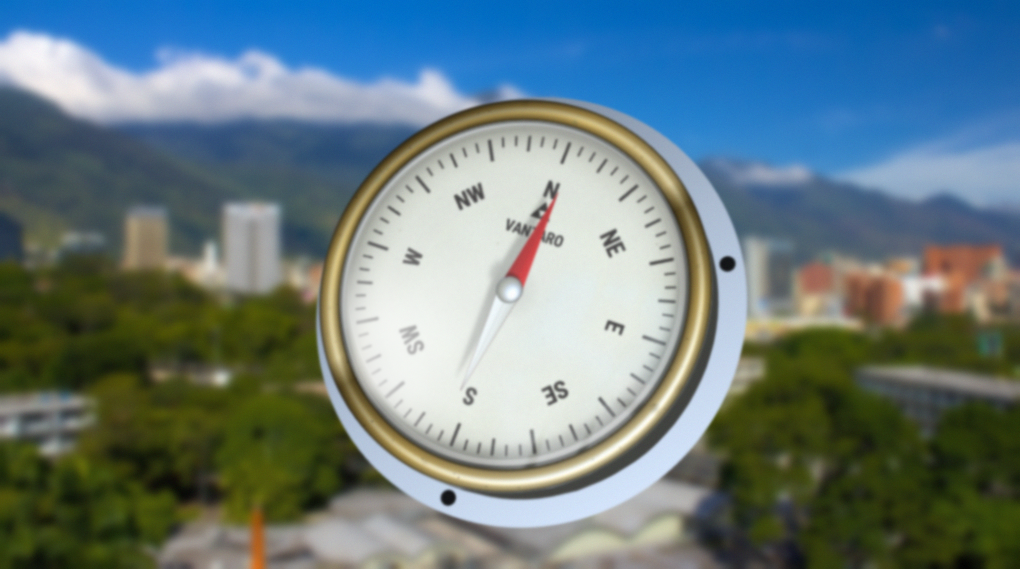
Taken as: 5,°
